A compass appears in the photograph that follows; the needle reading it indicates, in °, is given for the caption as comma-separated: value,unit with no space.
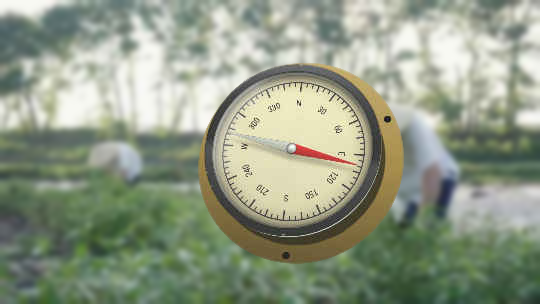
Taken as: 100,°
